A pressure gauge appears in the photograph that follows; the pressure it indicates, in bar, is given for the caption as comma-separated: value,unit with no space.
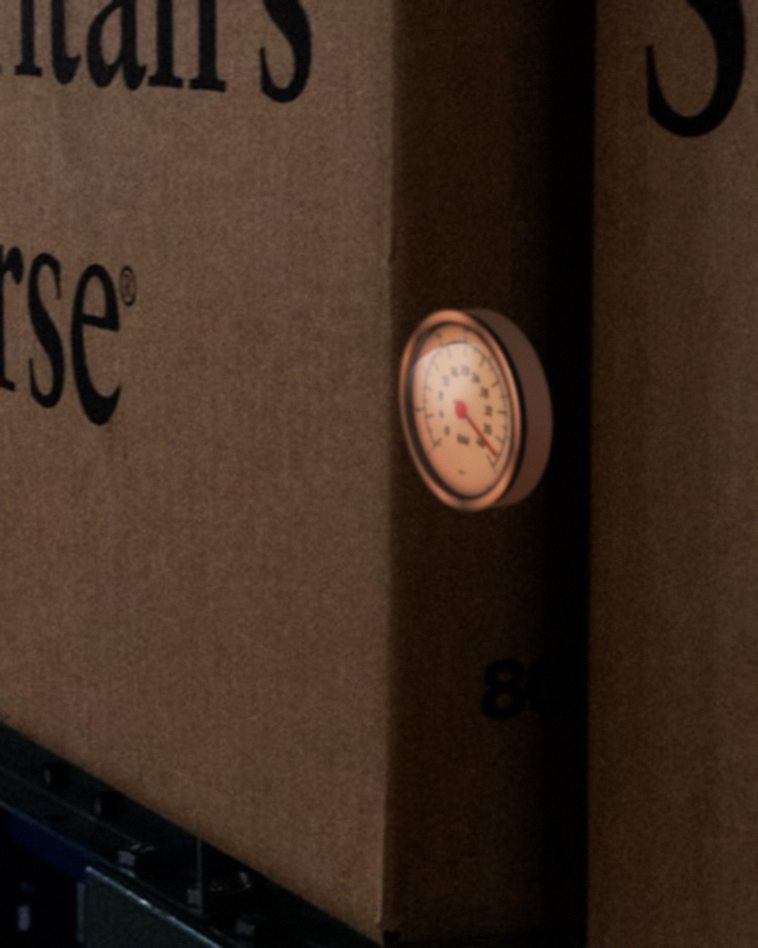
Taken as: 38,bar
